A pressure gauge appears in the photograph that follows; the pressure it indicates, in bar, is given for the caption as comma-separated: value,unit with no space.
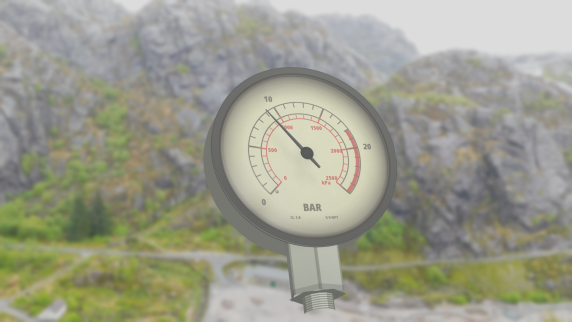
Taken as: 9,bar
